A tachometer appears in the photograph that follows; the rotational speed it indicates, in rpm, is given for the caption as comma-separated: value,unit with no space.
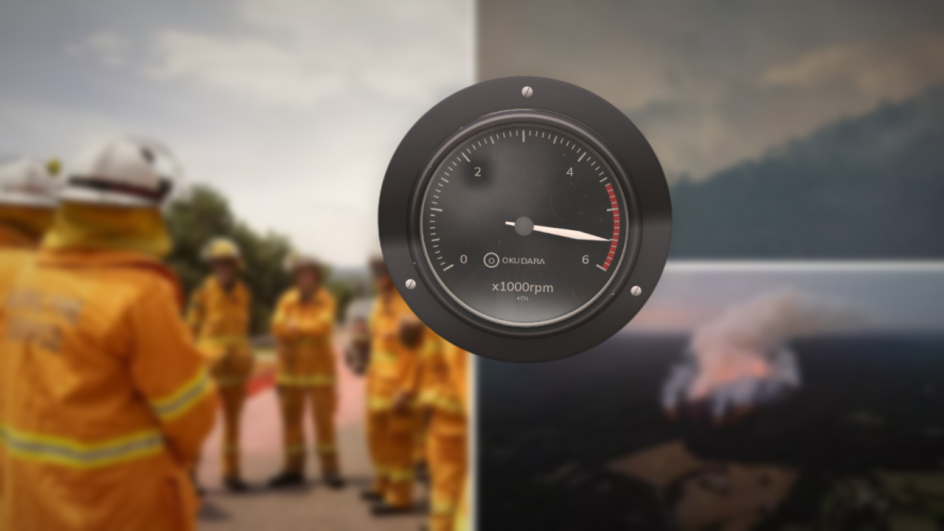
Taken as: 5500,rpm
